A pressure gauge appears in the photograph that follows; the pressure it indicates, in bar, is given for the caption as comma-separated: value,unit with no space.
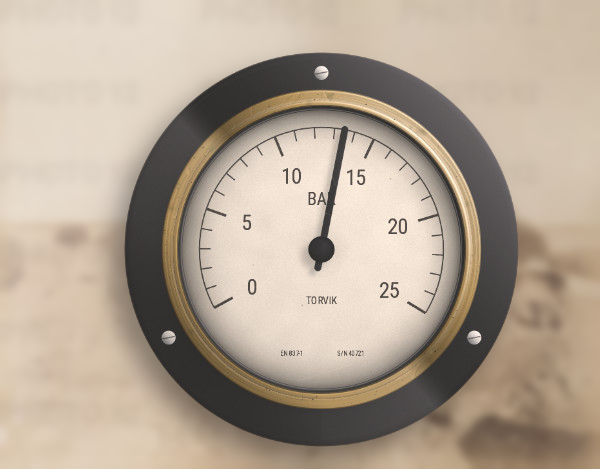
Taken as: 13.5,bar
